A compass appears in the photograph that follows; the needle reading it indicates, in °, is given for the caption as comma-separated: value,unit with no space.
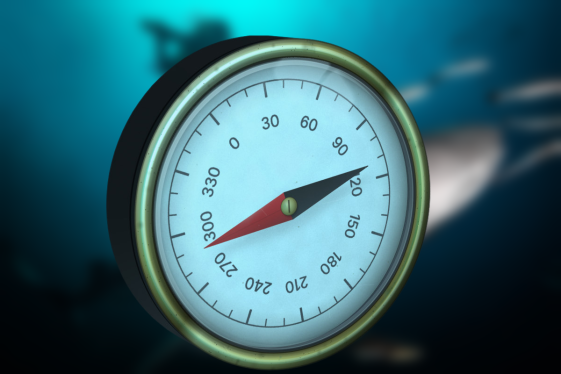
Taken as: 290,°
